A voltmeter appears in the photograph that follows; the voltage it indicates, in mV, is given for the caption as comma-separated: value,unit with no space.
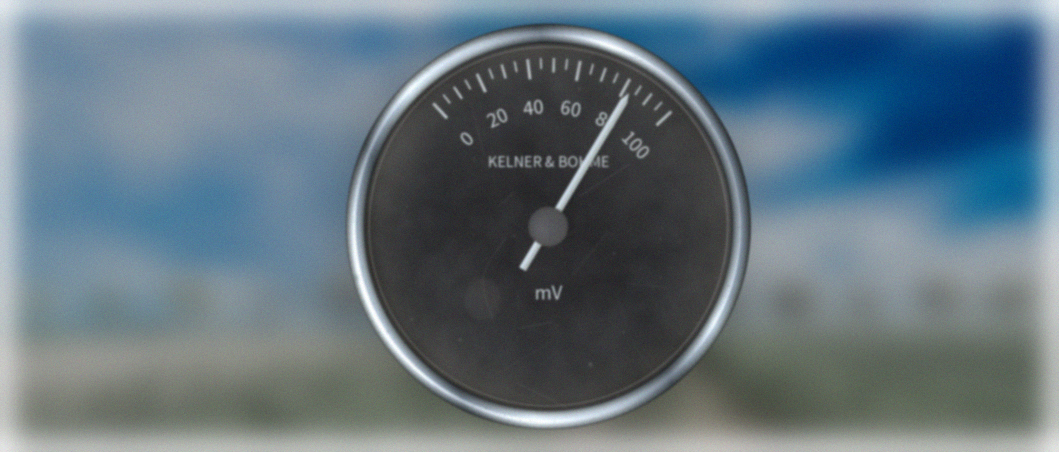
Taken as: 82.5,mV
